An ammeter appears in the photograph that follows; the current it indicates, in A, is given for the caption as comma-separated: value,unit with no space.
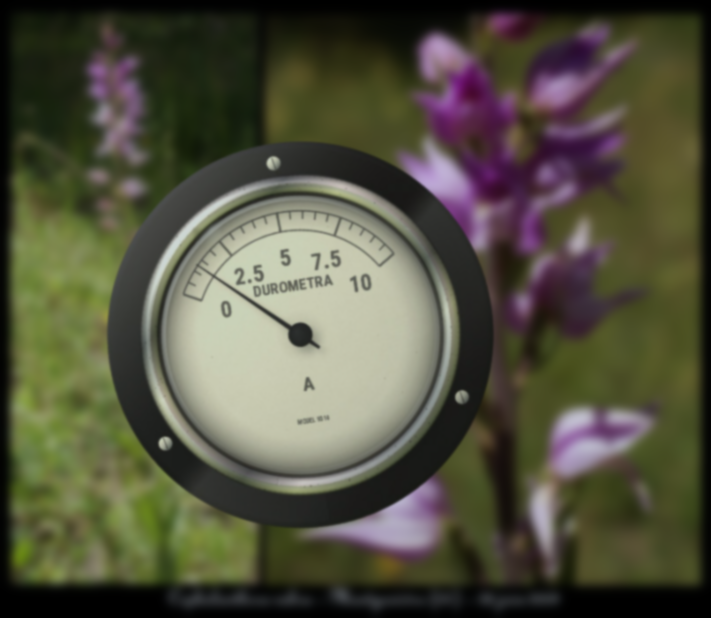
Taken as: 1.25,A
